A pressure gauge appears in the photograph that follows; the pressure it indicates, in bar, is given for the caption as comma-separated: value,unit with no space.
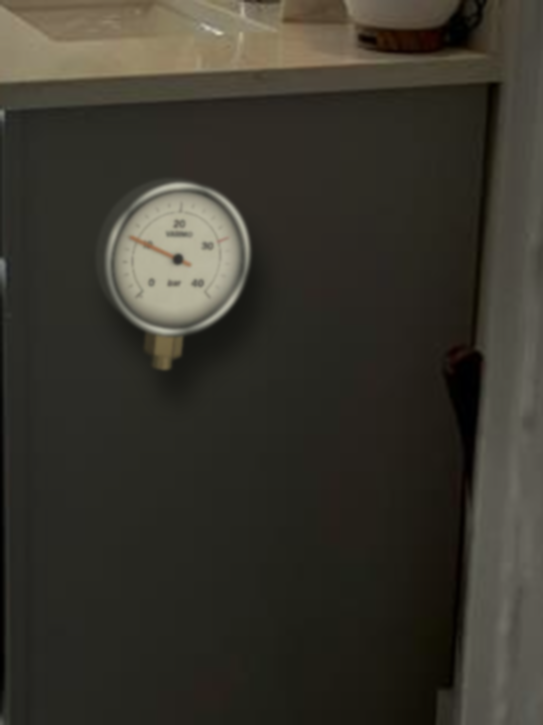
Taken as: 10,bar
